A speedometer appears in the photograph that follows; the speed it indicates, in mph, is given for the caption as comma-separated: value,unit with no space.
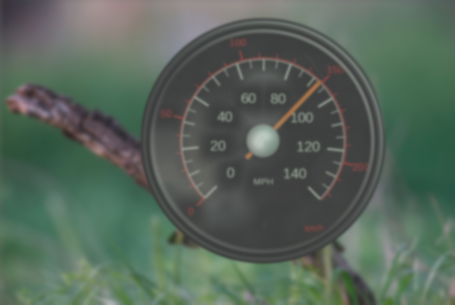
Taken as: 92.5,mph
